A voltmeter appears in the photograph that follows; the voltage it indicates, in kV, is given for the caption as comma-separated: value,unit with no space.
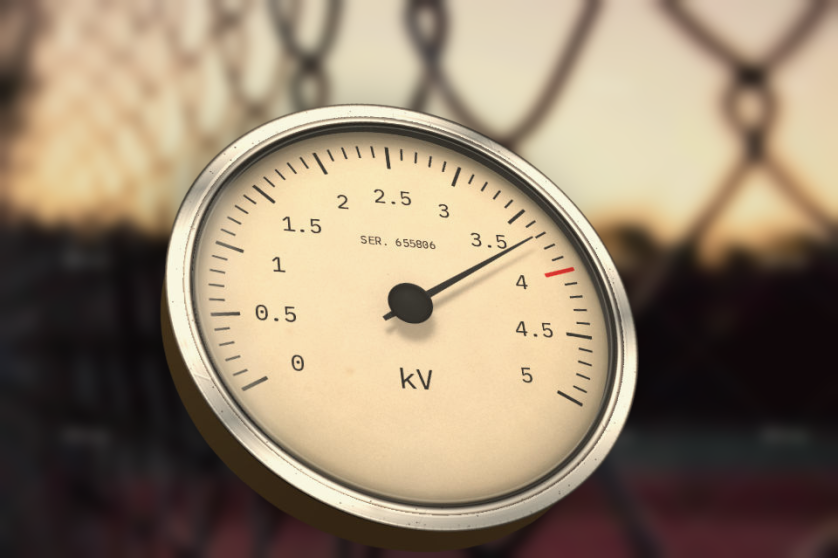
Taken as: 3.7,kV
